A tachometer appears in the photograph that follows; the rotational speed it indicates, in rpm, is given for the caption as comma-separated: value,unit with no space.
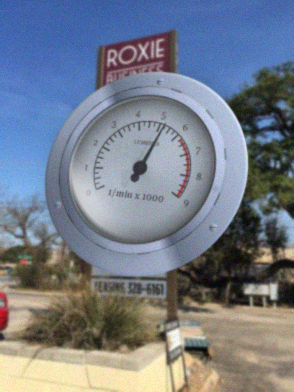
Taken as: 5250,rpm
